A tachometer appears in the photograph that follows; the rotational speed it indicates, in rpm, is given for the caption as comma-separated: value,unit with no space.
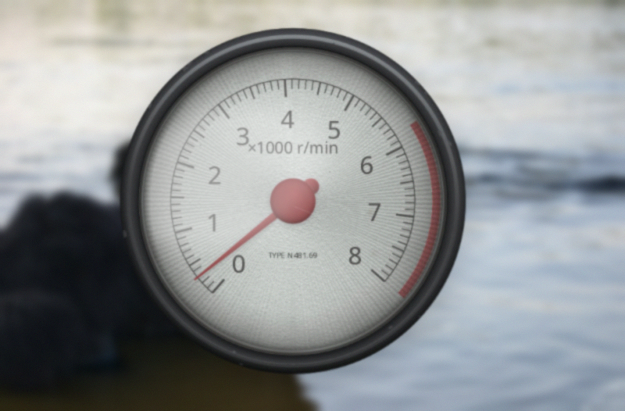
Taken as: 300,rpm
